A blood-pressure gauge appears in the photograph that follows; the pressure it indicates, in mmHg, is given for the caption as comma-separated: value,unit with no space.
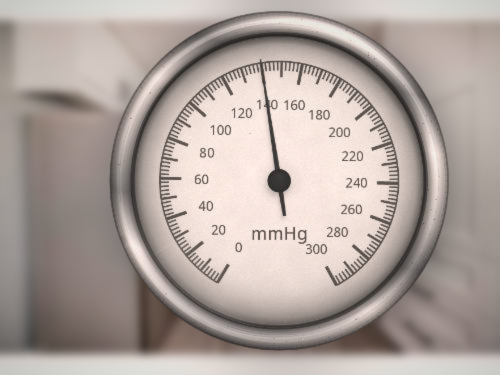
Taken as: 140,mmHg
